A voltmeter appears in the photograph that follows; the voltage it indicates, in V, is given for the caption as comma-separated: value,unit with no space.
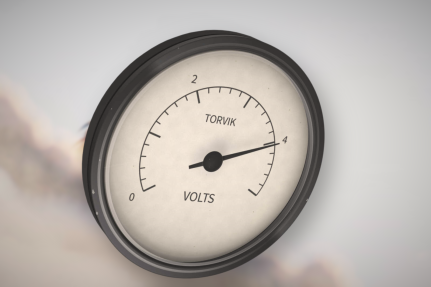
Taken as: 4,V
